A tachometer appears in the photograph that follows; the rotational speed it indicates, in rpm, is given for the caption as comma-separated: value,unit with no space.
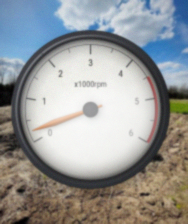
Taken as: 250,rpm
